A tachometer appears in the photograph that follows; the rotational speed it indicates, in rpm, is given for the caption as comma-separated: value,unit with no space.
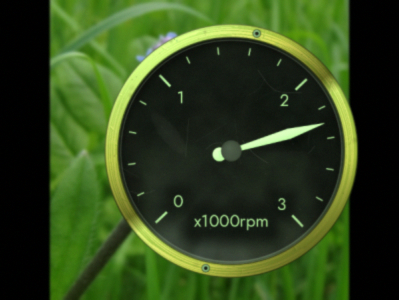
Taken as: 2300,rpm
